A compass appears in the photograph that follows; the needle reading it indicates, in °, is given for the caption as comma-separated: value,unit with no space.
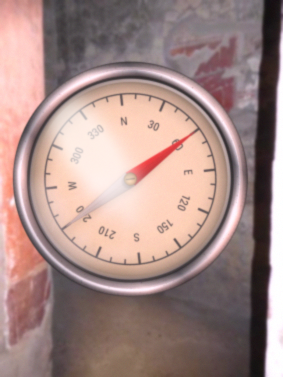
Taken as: 60,°
